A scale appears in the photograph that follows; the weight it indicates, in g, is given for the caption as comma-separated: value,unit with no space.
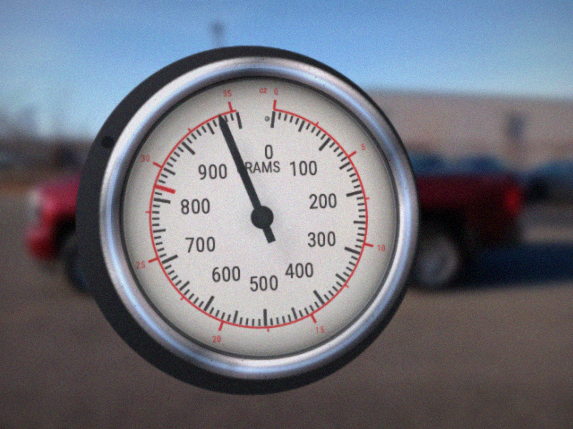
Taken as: 970,g
